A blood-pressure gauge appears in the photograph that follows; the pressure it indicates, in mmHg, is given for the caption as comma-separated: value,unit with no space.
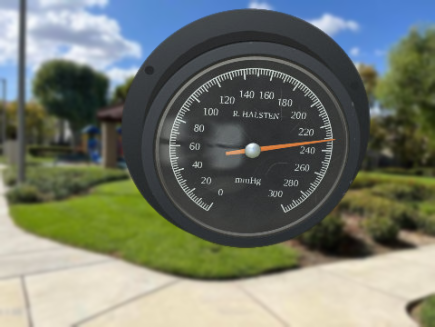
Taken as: 230,mmHg
